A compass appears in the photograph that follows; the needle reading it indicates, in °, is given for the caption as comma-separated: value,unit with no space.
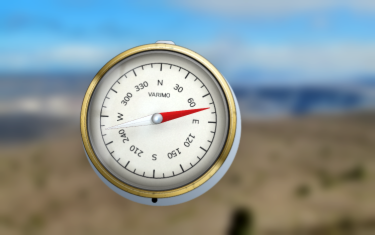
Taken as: 75,°
